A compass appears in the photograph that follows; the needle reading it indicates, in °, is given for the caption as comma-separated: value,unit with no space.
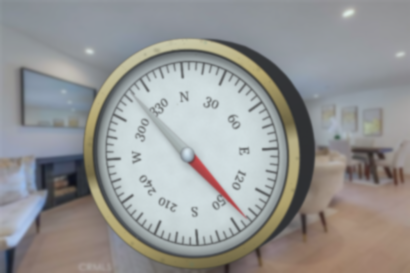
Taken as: 140,°
